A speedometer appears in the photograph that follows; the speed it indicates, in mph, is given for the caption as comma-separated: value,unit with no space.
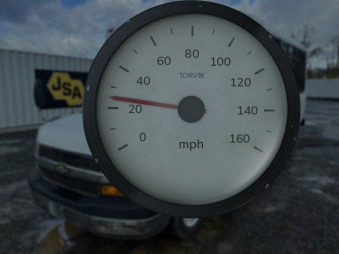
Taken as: 25,mph
